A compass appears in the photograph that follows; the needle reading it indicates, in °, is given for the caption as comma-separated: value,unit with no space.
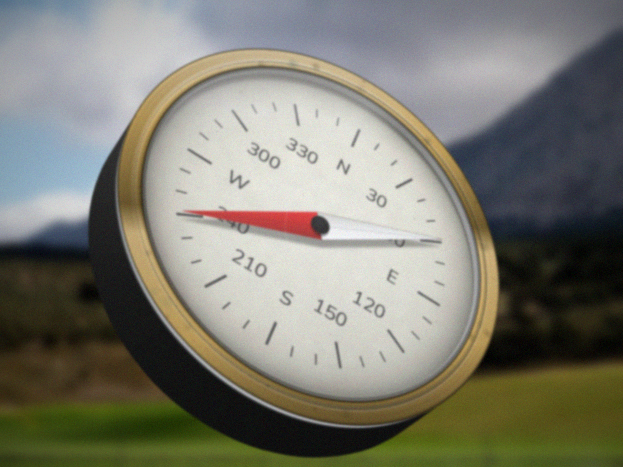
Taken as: 240,°
